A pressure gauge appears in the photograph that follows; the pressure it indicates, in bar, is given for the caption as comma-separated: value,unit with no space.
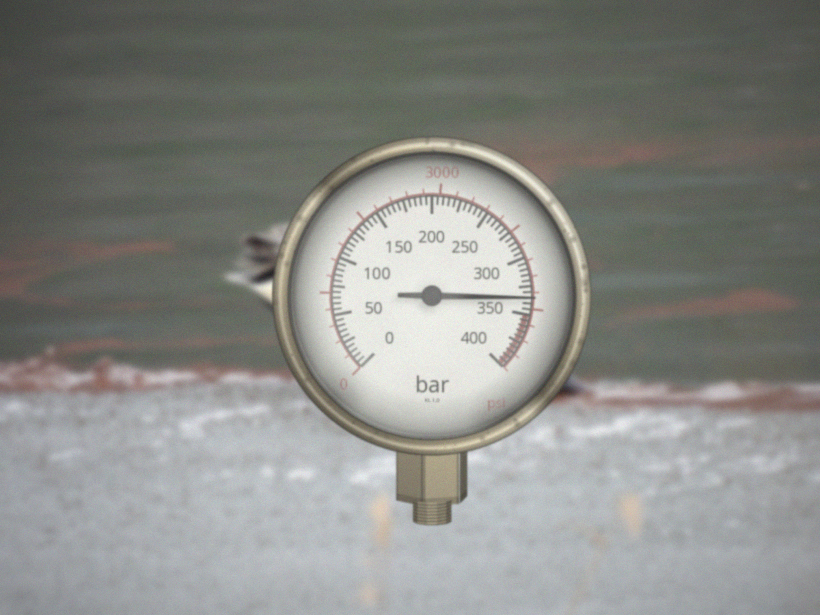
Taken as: 335,bar
